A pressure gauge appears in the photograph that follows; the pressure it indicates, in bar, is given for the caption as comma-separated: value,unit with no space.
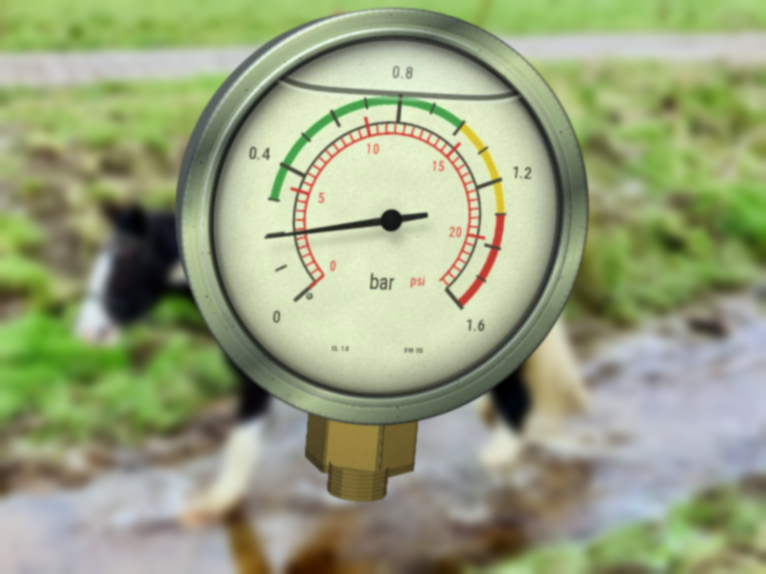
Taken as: 0.2,bar
